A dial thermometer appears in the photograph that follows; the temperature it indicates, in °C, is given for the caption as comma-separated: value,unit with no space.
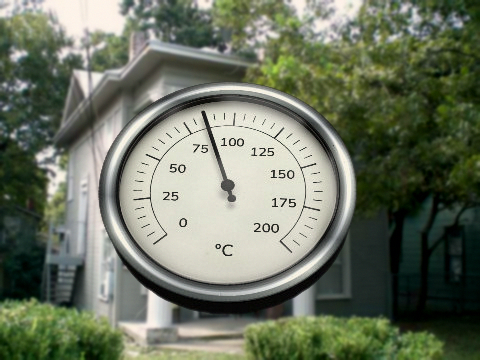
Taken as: 85,°C
